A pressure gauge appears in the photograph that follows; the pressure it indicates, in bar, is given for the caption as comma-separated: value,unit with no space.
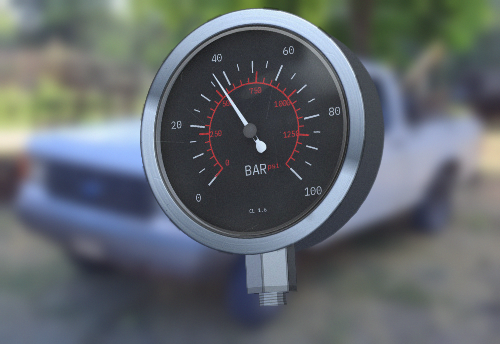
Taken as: 37.5,bar
